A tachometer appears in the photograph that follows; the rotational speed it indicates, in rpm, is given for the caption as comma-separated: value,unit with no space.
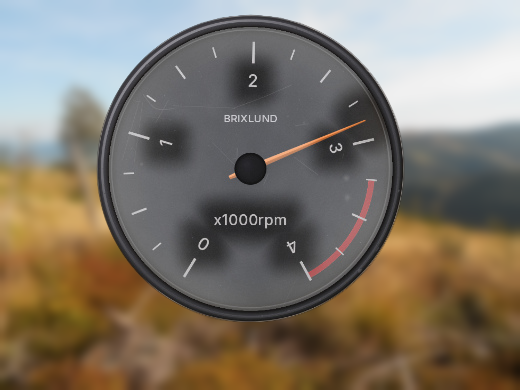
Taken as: 2875,rpm
